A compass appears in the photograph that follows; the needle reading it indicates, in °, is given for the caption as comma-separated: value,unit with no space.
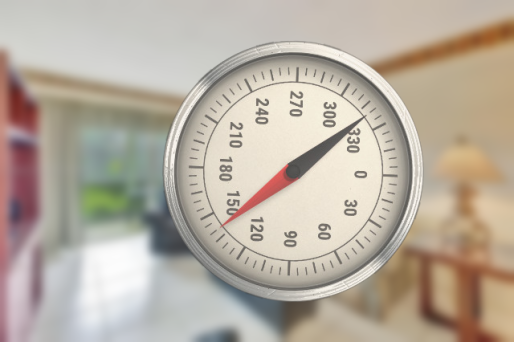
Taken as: 140,°
